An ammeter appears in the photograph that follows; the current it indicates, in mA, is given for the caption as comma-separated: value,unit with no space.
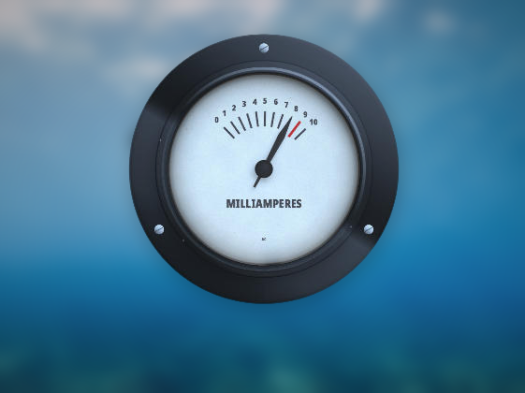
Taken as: 8,mA
